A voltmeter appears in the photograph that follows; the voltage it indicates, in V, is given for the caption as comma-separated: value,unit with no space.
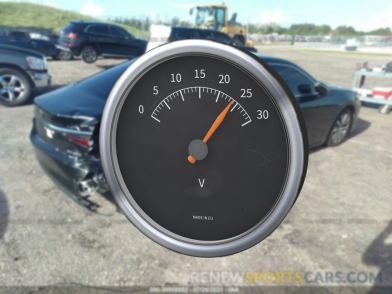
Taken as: 24,V
